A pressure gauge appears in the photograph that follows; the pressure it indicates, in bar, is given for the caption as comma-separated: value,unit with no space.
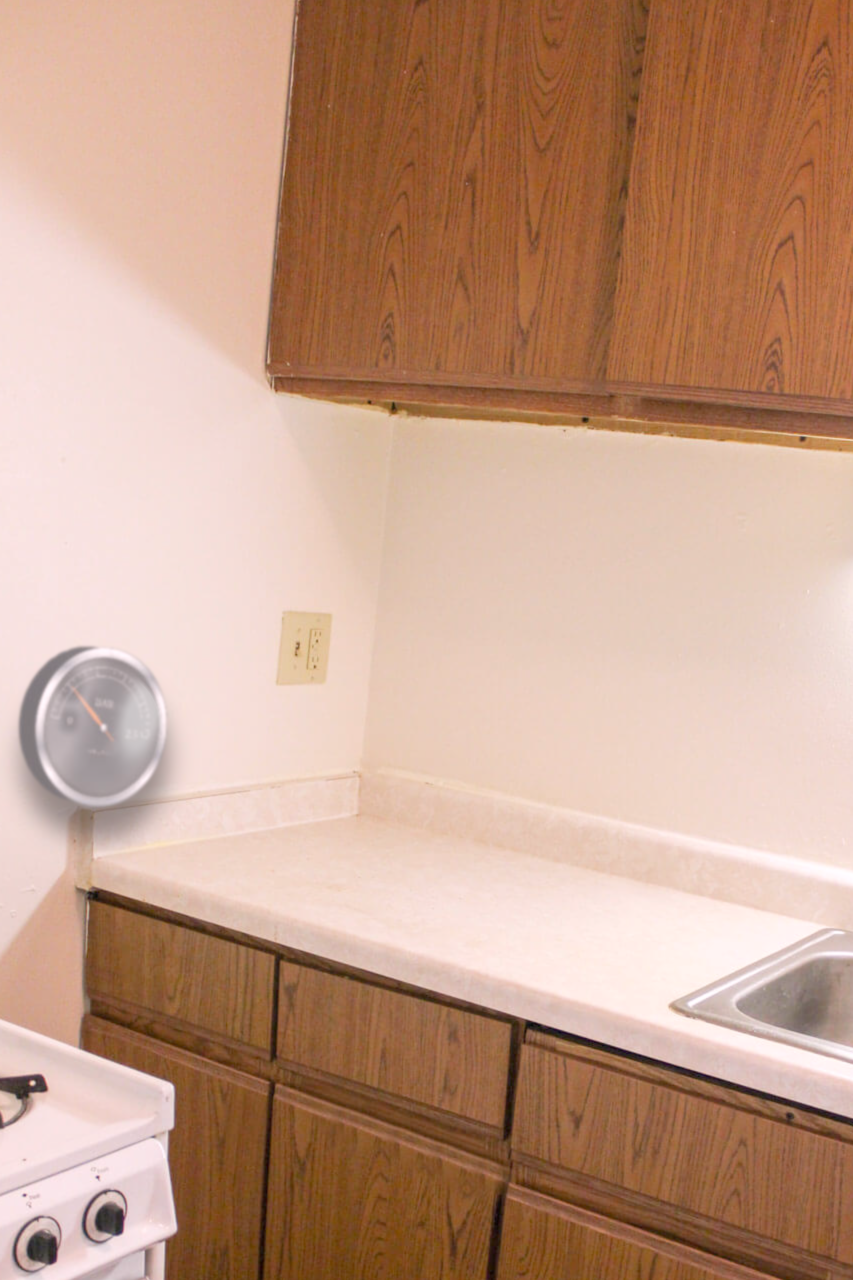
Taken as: 0.5,bar
